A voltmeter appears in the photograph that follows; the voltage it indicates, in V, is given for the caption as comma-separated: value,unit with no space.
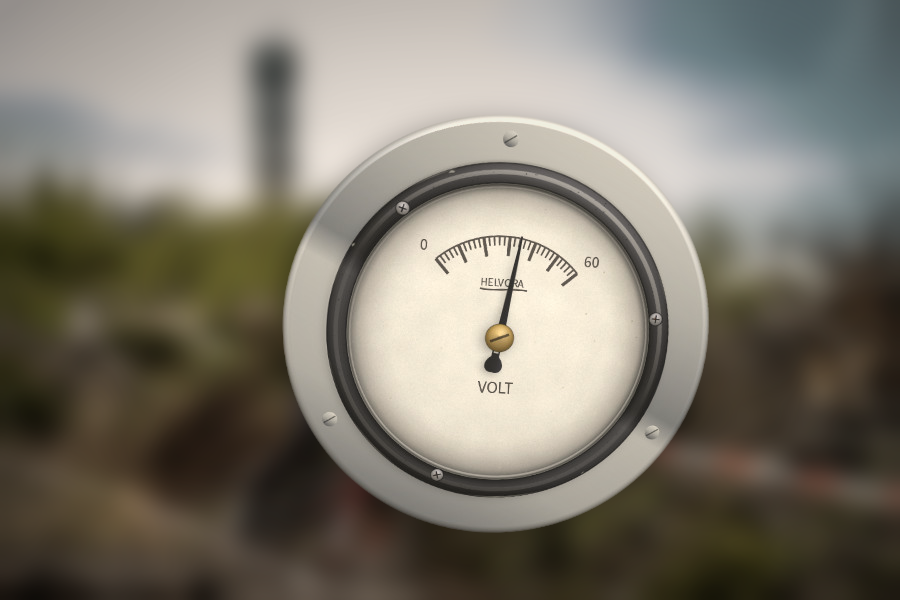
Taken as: 34,V
